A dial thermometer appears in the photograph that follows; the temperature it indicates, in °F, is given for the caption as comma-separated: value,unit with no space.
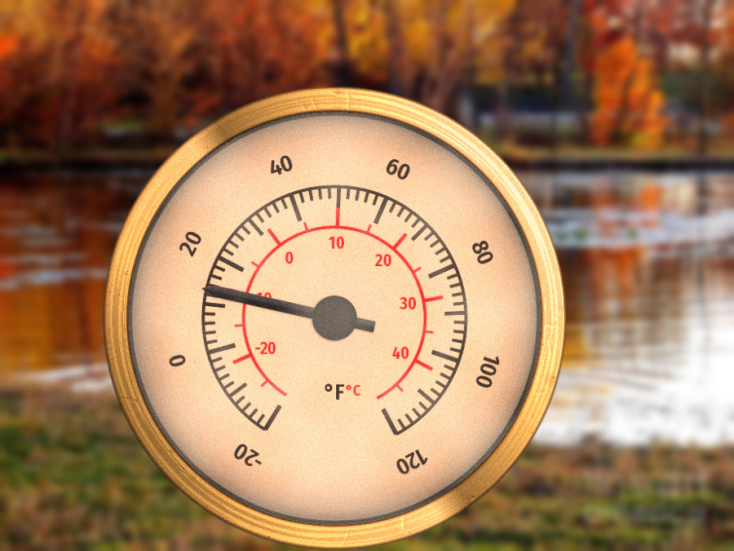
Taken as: 13,°F
